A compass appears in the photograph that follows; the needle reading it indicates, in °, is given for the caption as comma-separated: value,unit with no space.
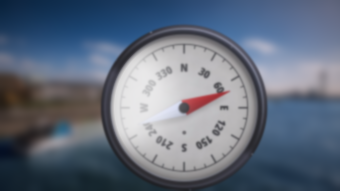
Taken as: 70,°
